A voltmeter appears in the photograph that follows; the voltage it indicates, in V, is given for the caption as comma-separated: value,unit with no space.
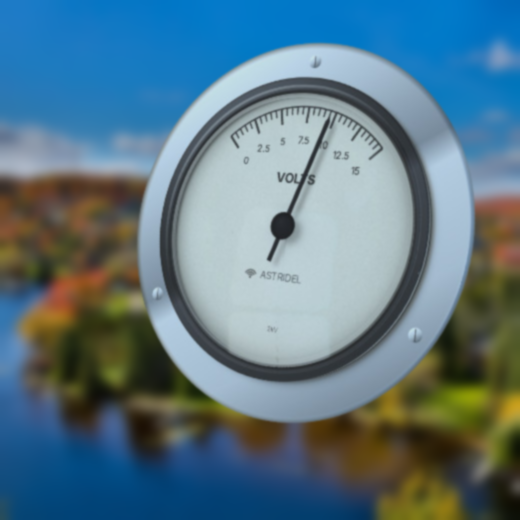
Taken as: 10,V
